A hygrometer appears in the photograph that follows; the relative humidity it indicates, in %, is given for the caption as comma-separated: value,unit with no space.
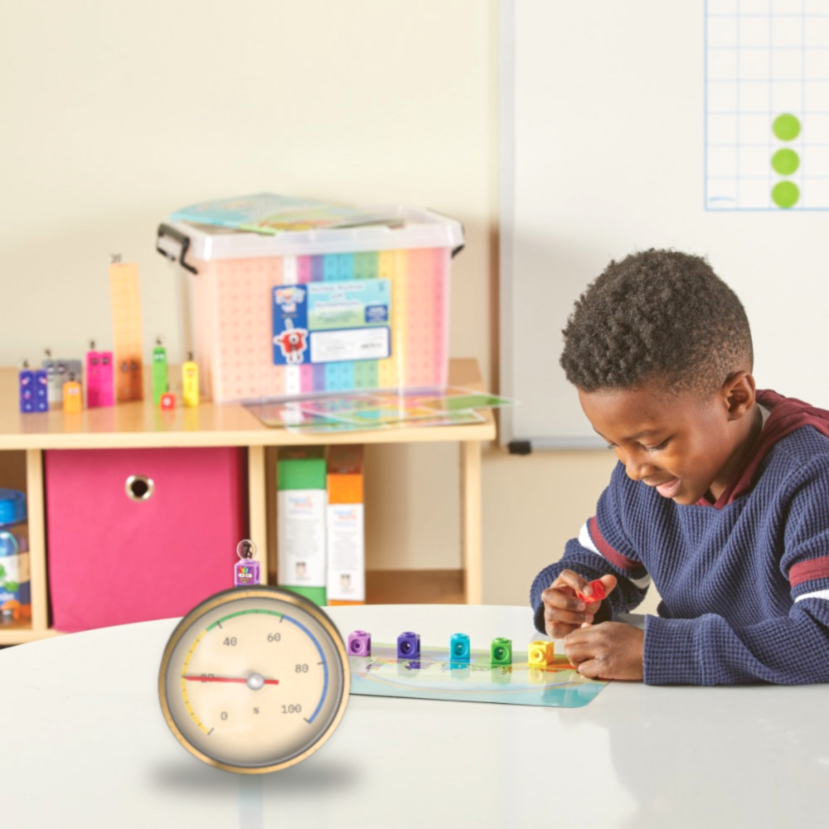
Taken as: 20,%
